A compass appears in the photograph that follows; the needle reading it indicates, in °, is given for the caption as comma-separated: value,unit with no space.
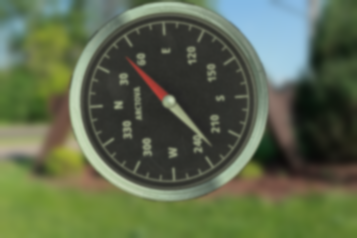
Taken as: 50,°
